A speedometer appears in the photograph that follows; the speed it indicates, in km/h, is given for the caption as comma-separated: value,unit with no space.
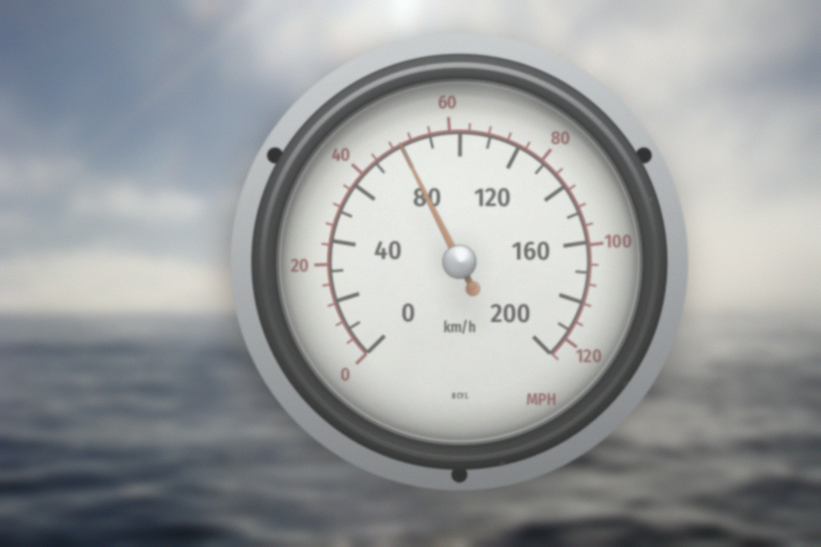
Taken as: 80,km/h
